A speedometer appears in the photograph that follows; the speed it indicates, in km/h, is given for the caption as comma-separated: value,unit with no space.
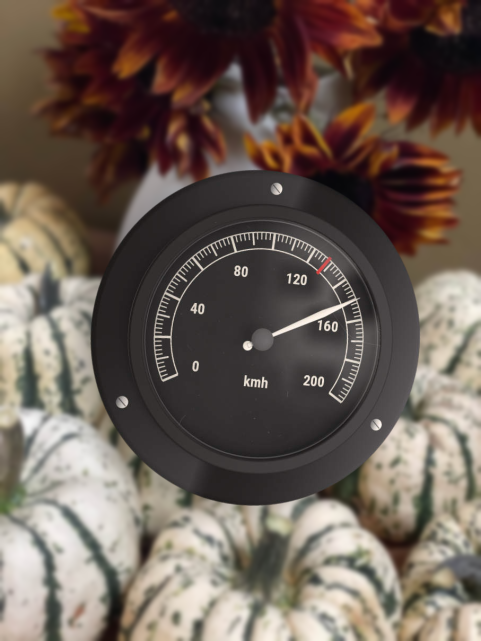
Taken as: 150,km/h
